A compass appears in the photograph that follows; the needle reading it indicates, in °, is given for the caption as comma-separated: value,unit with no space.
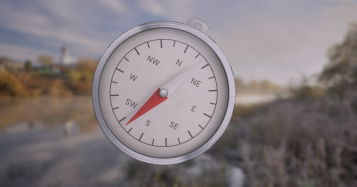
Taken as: 202.5,°
